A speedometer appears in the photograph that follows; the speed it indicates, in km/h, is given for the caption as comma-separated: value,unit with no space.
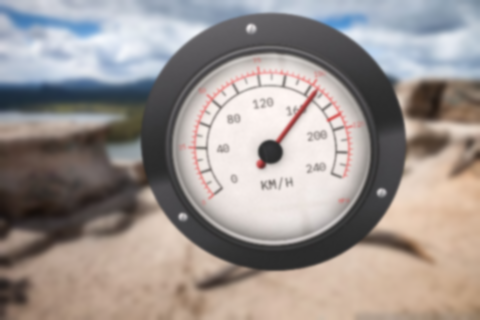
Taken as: 165,km/h
